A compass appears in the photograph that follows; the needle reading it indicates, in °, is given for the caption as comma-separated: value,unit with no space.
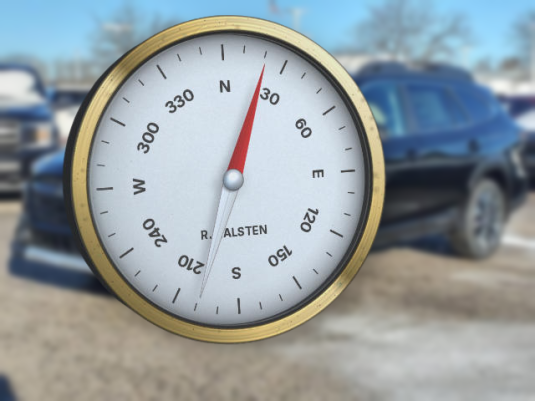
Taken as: 20,°
